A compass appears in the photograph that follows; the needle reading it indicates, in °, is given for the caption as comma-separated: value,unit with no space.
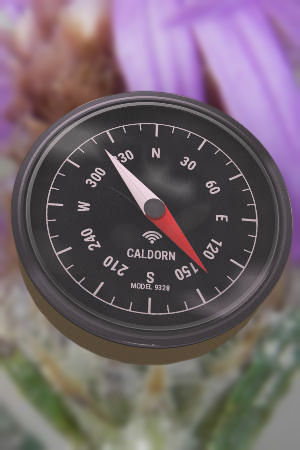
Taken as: 140,°
